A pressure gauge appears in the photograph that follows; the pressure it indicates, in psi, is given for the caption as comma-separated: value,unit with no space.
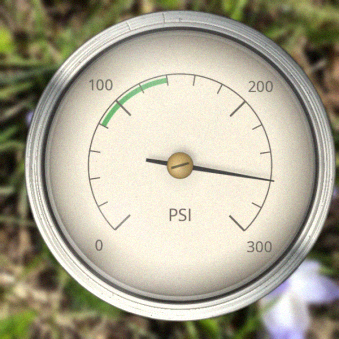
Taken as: 260,psi
